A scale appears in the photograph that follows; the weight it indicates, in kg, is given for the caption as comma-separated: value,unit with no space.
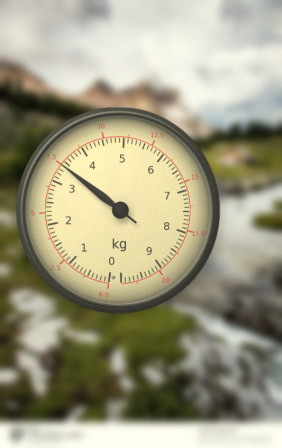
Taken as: 3.4,kg
